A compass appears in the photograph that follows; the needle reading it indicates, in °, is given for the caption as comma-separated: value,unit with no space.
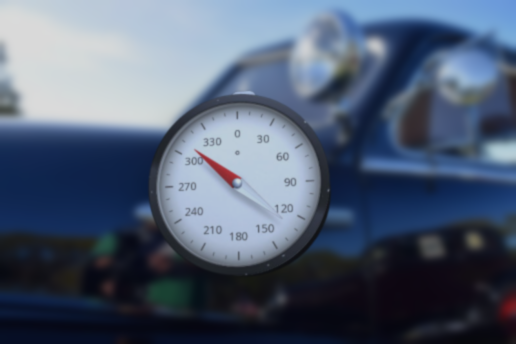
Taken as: 310,°
